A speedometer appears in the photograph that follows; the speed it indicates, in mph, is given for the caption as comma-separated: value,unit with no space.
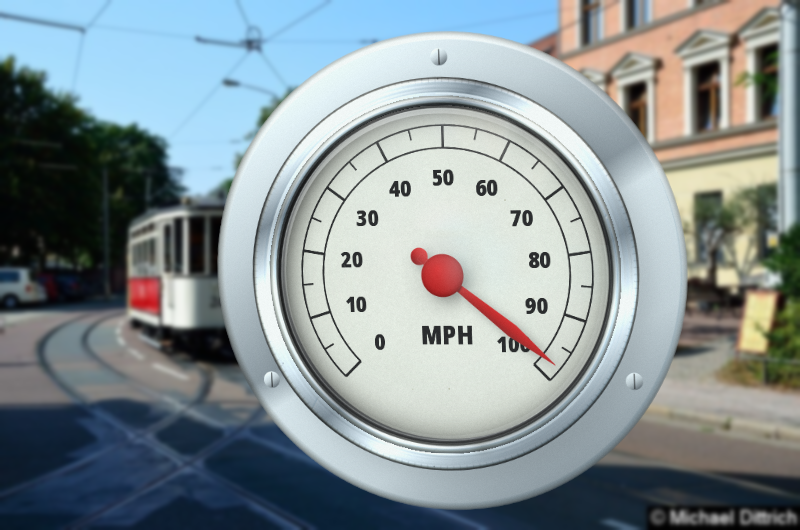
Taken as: 97.5,mph
